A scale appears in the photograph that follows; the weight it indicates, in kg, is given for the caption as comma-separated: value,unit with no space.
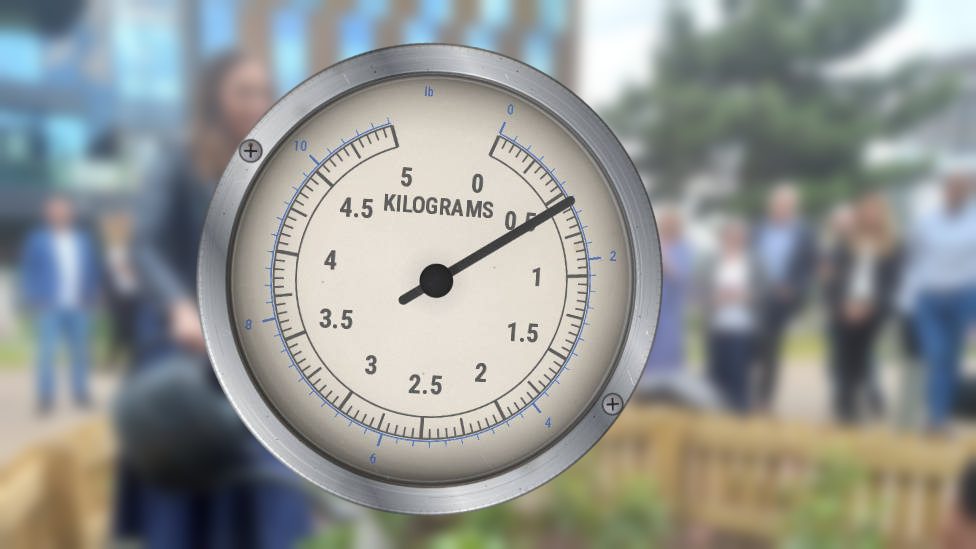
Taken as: 0.55,kg
